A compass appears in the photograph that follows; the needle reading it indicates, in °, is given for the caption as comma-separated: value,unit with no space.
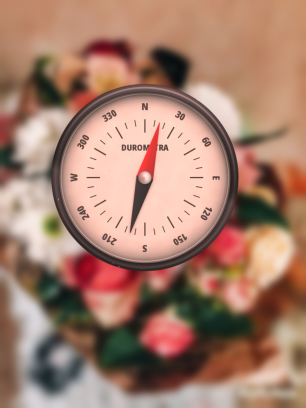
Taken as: 15,°
